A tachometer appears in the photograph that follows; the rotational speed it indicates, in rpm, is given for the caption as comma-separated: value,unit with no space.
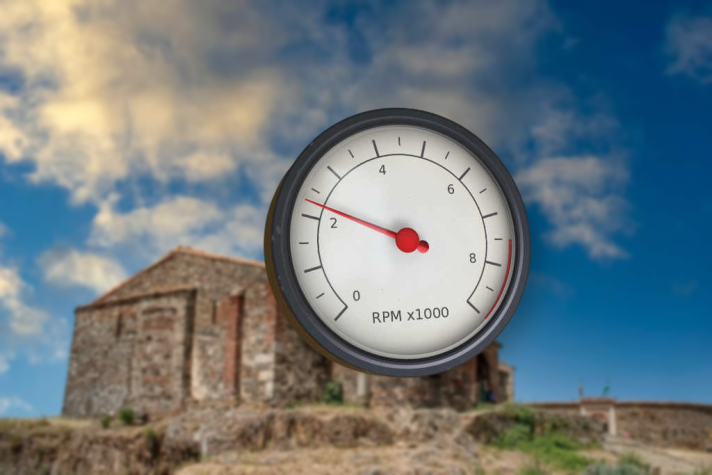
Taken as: 2250,rpm
